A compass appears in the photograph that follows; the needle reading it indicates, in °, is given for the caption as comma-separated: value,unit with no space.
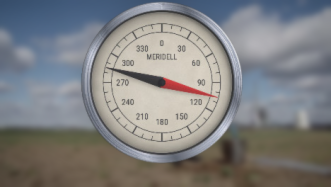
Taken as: 105,°
